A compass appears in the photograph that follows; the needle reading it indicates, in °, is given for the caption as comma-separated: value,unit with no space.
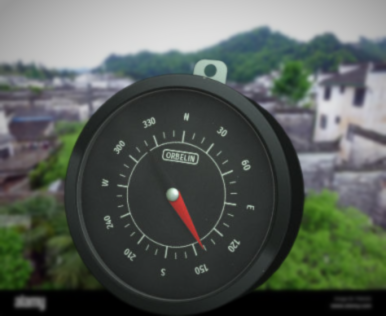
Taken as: 140,°
